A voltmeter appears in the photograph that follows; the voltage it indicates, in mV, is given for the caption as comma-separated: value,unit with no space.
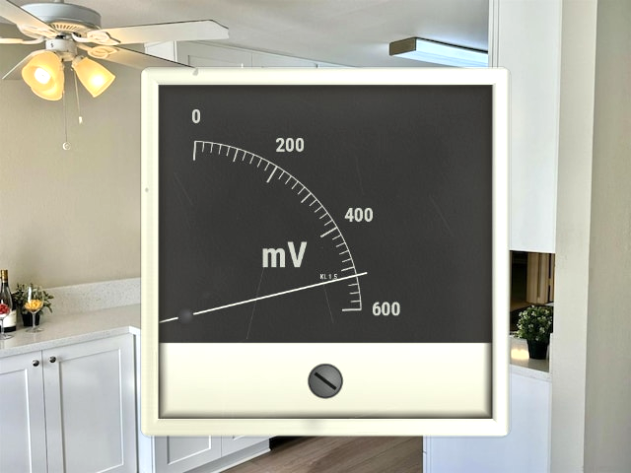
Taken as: 520,mV
